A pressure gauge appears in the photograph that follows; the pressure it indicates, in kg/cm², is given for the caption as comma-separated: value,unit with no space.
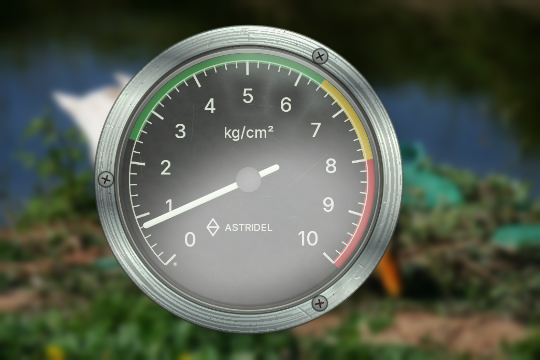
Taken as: 0.8,kg/cm²
